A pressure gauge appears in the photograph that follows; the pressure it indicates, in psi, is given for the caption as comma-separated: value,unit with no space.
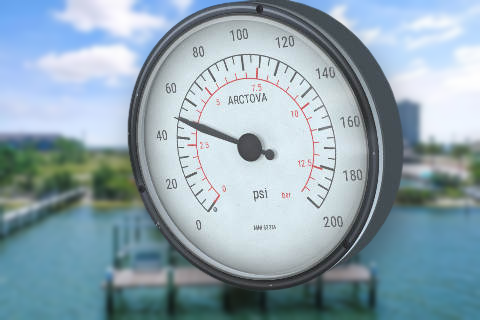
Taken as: 50,psi
